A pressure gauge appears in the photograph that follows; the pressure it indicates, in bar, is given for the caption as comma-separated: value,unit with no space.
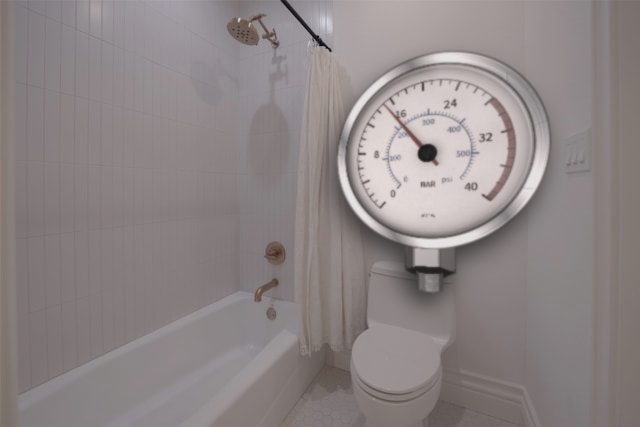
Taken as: 15,bar
